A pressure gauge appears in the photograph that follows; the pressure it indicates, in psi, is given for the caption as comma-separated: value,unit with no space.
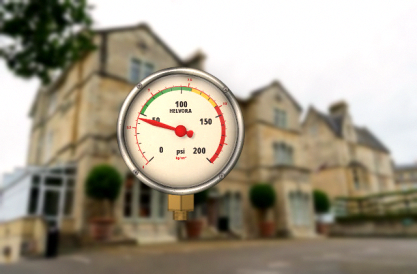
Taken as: 45,psi
